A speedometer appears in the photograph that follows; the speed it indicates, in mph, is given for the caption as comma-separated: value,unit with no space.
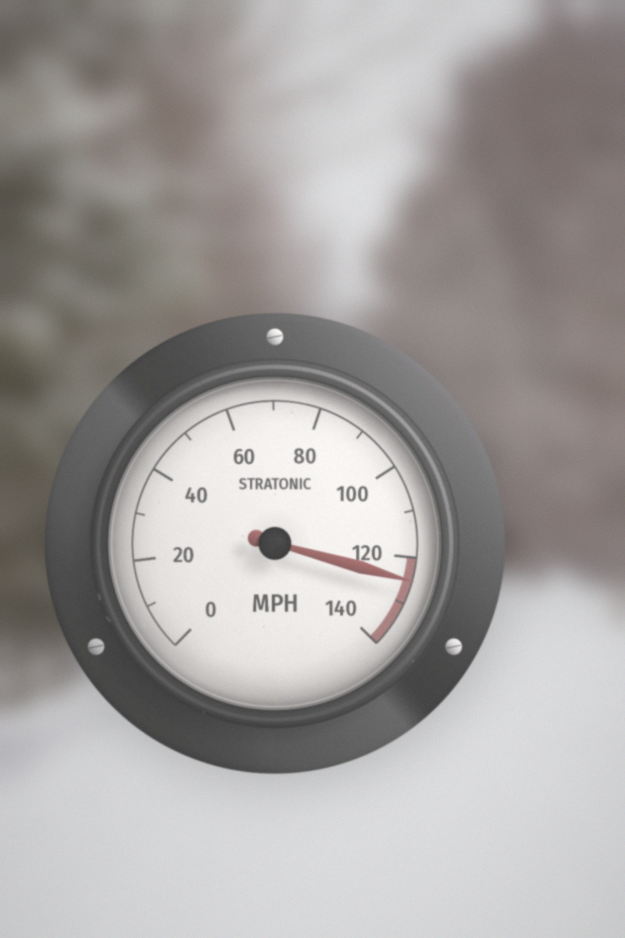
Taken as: 125,mph
